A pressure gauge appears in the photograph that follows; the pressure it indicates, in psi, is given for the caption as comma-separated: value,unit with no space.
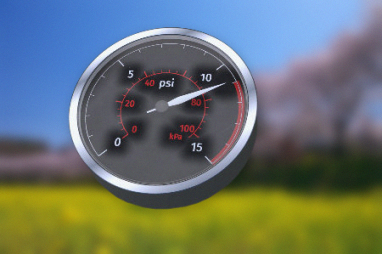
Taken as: 11,psi
